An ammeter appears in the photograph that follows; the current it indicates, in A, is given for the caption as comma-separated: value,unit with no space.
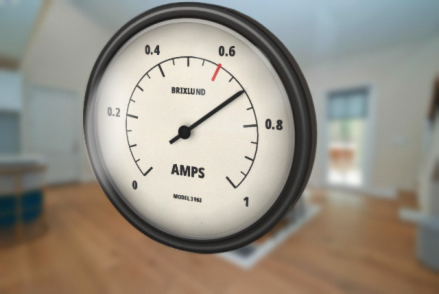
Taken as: 0.7,A
